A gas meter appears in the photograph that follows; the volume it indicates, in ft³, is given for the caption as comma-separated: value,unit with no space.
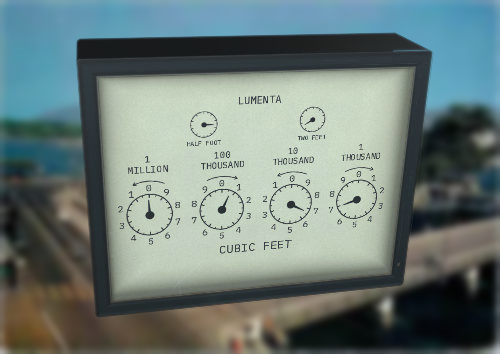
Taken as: 6700,ft³
